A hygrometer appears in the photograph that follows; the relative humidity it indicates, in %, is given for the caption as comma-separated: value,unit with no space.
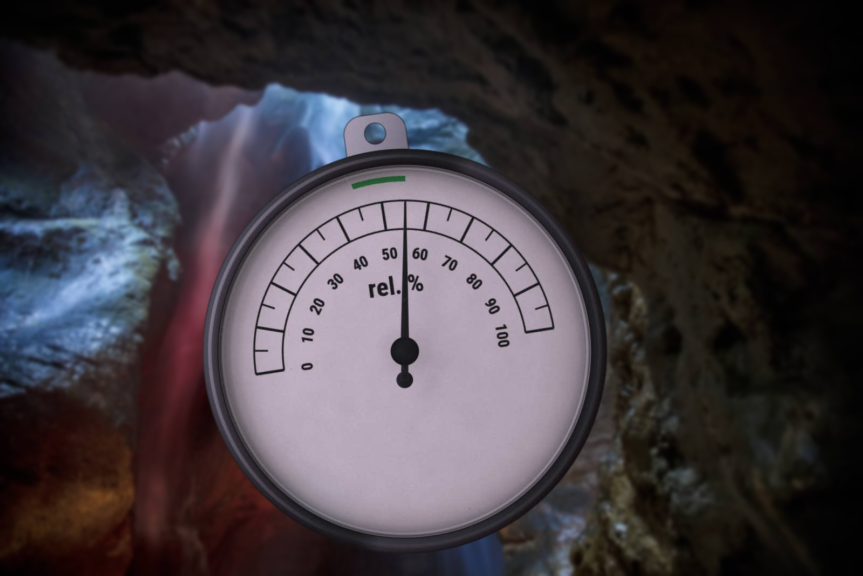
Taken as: 55,%
